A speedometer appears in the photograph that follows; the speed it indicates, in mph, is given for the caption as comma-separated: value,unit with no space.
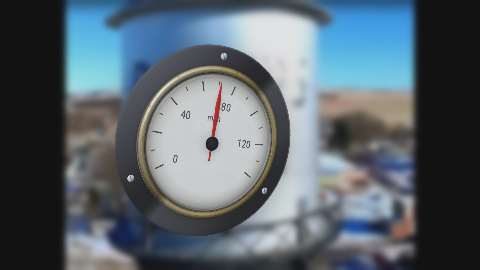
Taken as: 70,mph
